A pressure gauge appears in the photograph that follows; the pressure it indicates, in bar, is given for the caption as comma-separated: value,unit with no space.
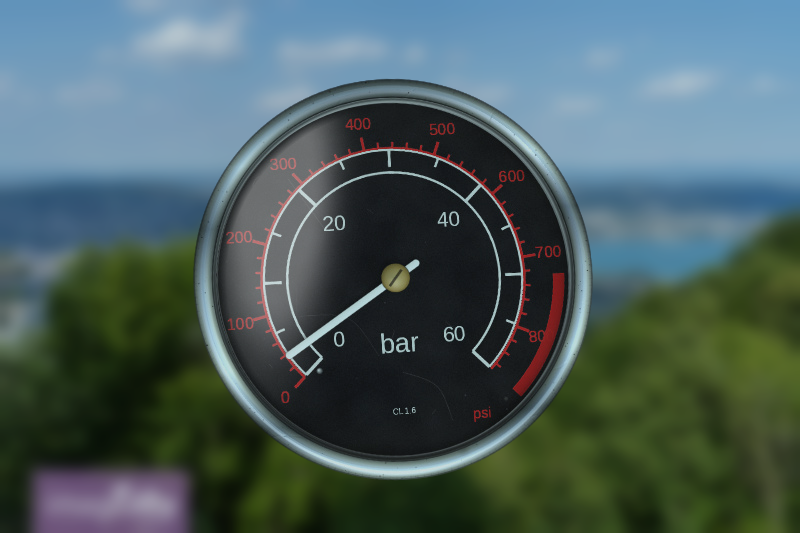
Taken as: 2.5,bar
